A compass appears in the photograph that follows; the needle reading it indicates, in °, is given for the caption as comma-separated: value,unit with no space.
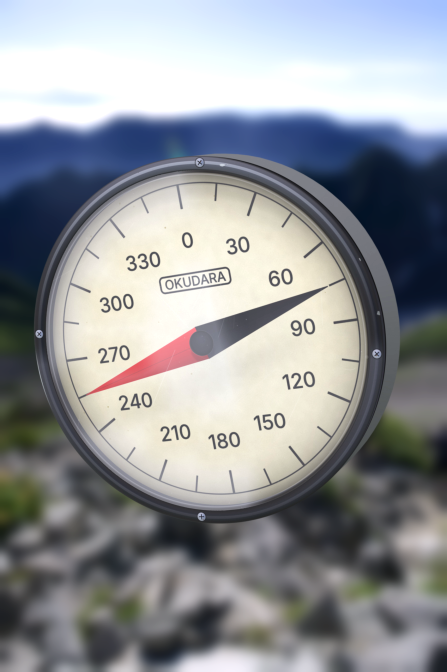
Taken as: 255,°
